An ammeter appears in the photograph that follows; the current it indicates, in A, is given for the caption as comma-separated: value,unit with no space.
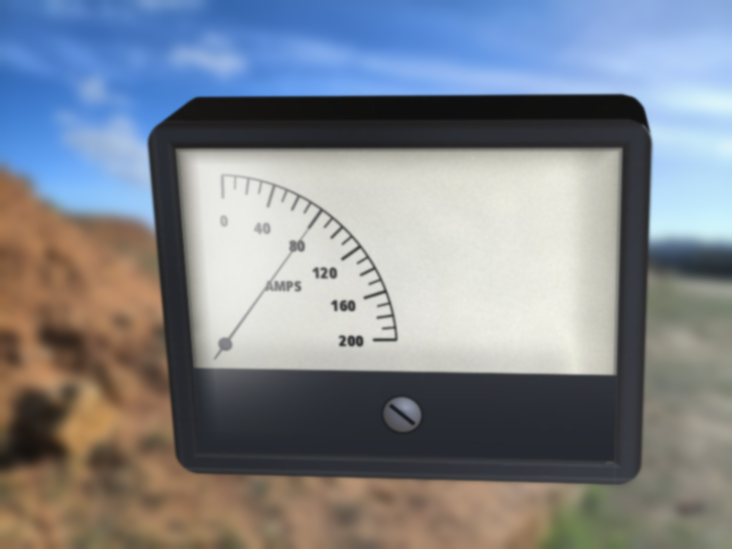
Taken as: 80,A
